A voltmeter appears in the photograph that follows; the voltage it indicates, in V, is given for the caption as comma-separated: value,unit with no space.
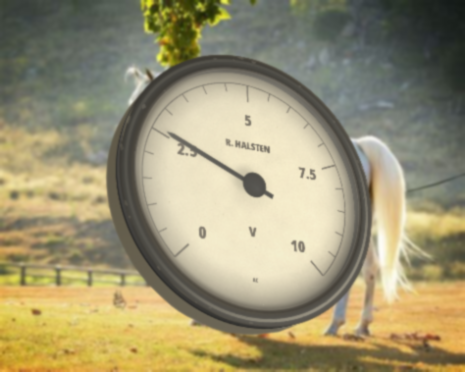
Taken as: 2.5,V
